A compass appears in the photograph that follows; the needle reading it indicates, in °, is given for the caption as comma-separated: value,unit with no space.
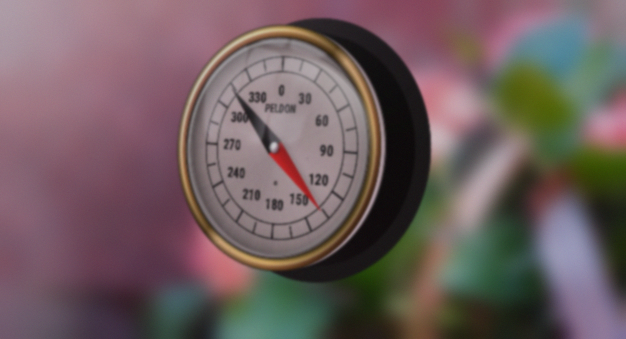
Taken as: 135,°
